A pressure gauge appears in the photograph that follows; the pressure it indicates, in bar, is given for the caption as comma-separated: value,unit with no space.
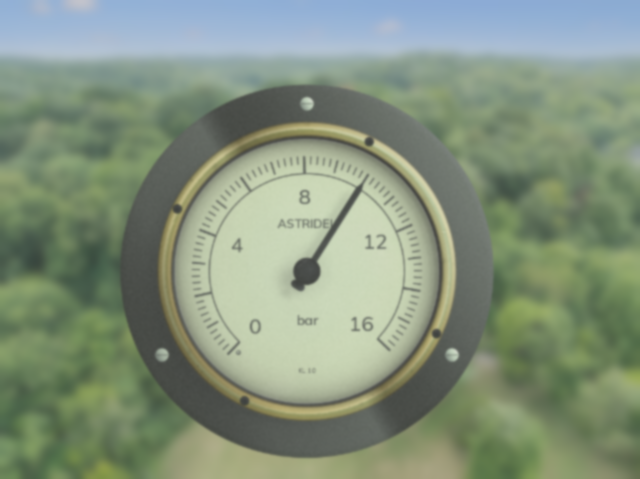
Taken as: 10,bar
